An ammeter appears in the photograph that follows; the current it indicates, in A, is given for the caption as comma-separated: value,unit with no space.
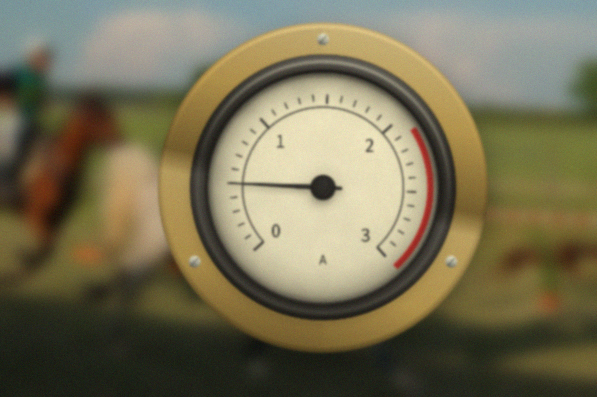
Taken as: 0.5,A
